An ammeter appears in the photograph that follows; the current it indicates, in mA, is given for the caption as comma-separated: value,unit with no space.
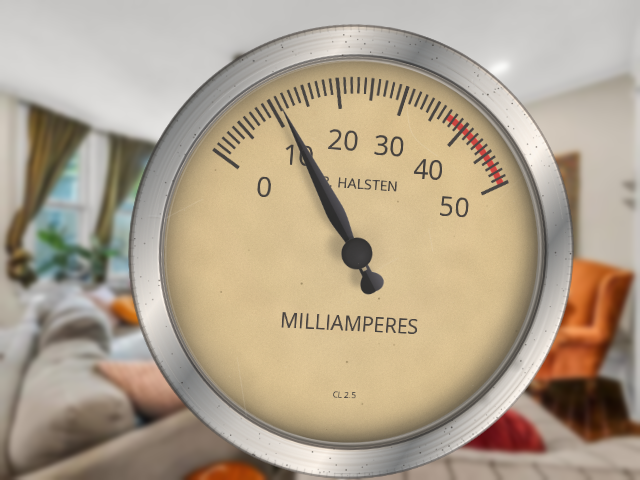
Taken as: 11,mA
